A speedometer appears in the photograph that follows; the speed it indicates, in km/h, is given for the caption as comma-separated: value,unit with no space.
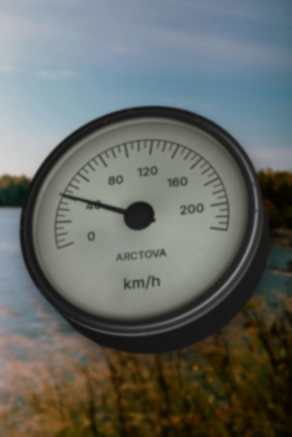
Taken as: 40,km/h
